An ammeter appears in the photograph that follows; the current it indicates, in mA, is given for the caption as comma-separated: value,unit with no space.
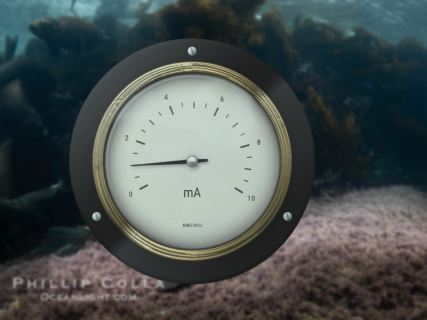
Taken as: 1,mA
